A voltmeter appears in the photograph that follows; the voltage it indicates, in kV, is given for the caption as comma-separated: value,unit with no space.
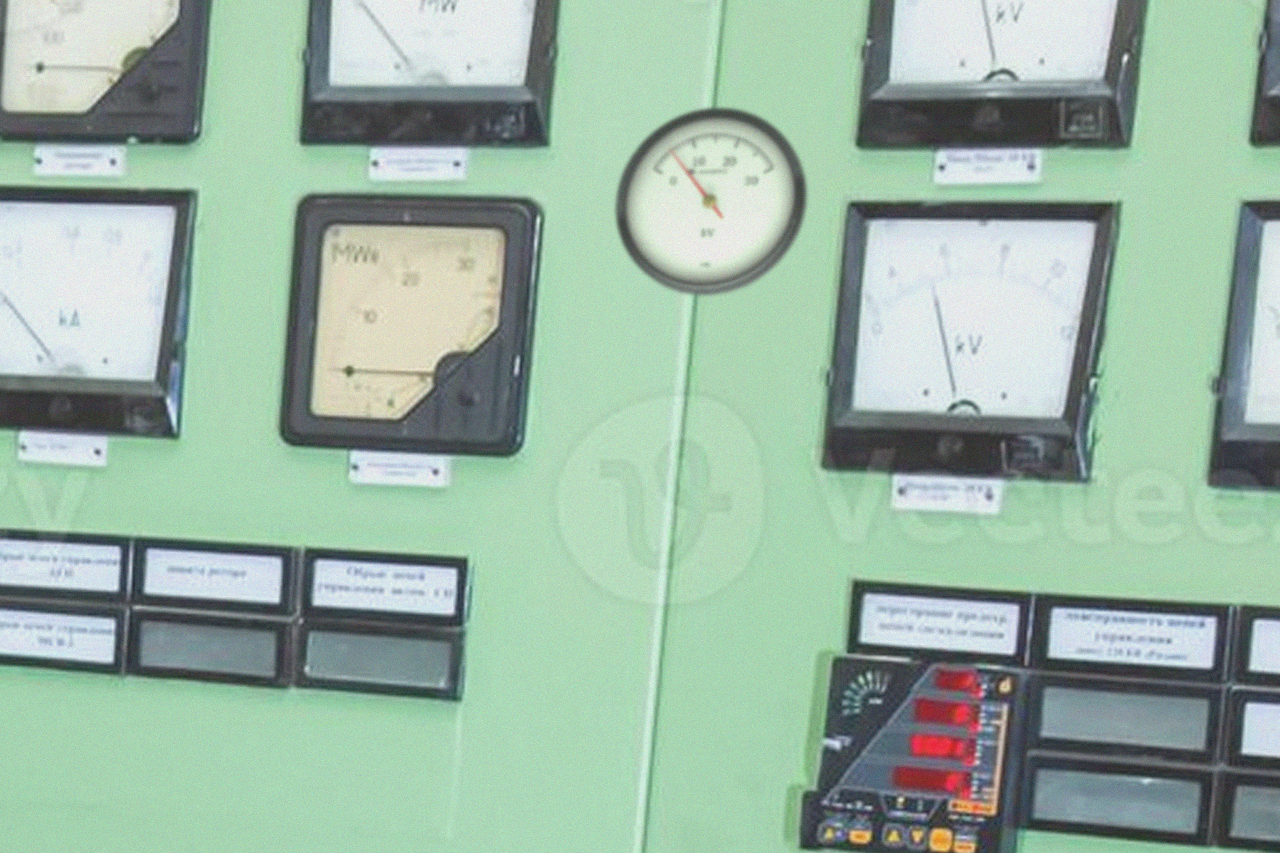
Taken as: 5,kV
